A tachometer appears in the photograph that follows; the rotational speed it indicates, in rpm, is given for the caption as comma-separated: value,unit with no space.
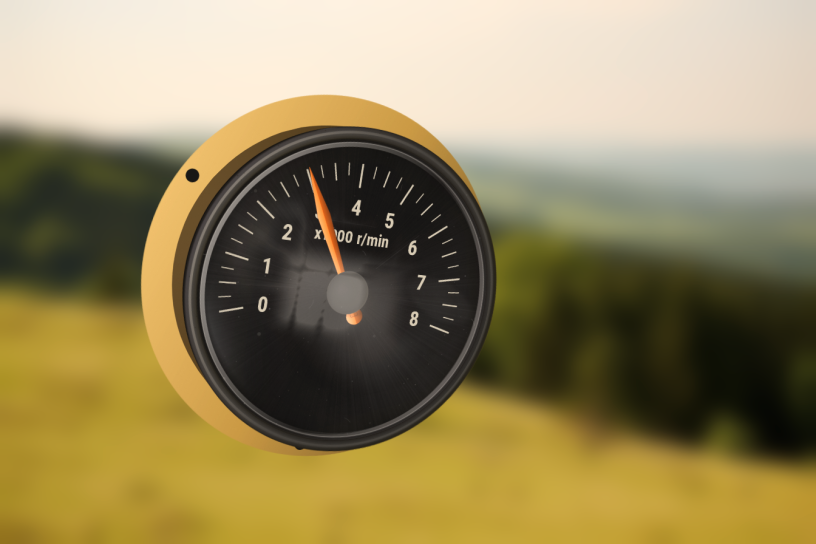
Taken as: 3000,rpm
